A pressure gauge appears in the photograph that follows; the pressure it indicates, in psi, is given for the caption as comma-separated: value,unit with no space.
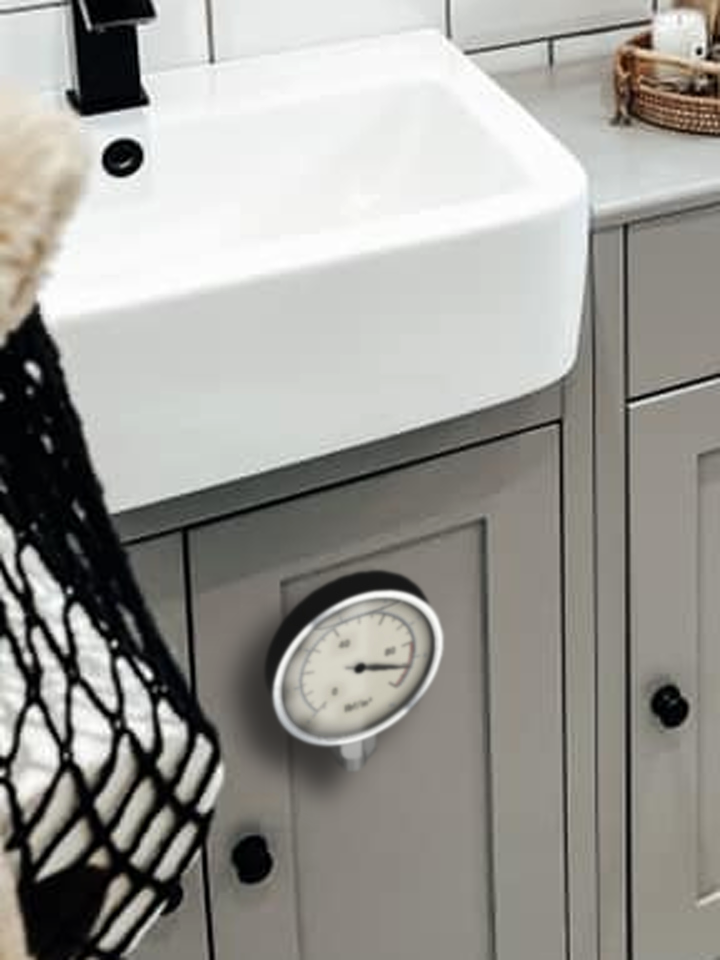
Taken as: 90,psi
